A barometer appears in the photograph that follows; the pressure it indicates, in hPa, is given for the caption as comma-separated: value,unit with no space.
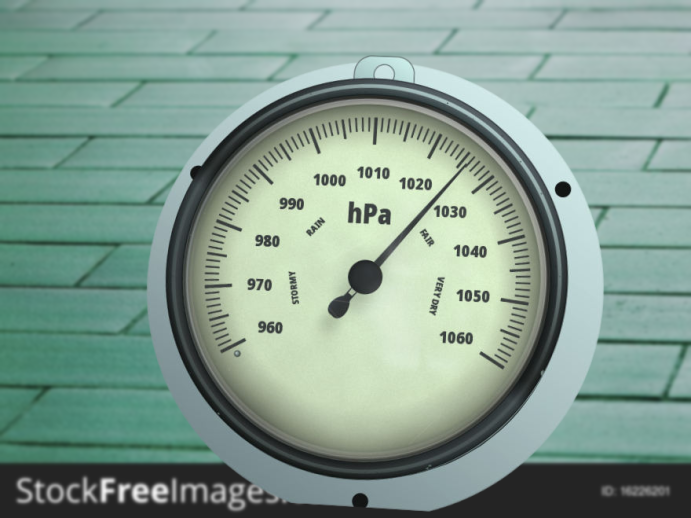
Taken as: 1026,hPa
